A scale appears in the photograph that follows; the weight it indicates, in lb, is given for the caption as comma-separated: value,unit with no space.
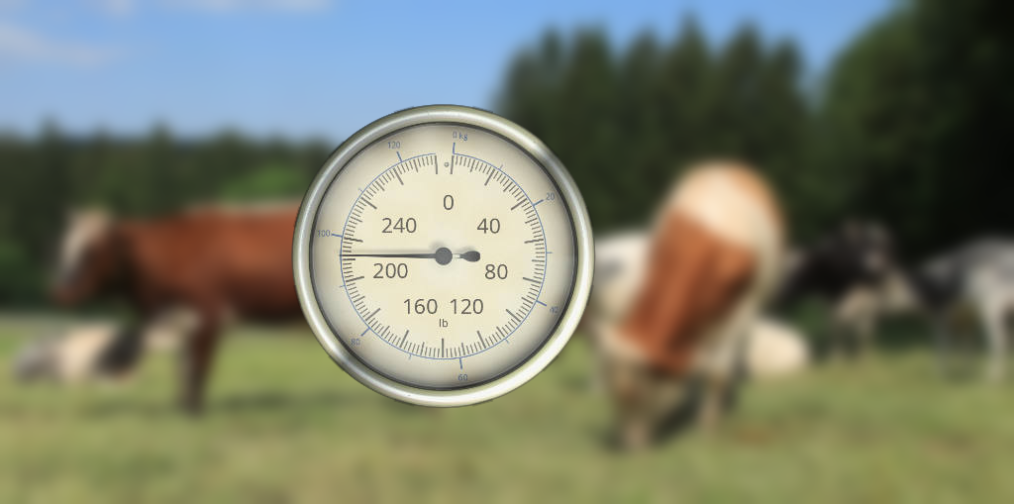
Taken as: 212,lb
